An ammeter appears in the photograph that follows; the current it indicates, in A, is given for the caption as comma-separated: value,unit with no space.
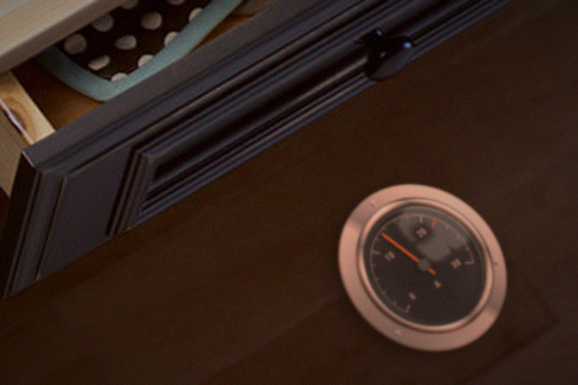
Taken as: 13,A
